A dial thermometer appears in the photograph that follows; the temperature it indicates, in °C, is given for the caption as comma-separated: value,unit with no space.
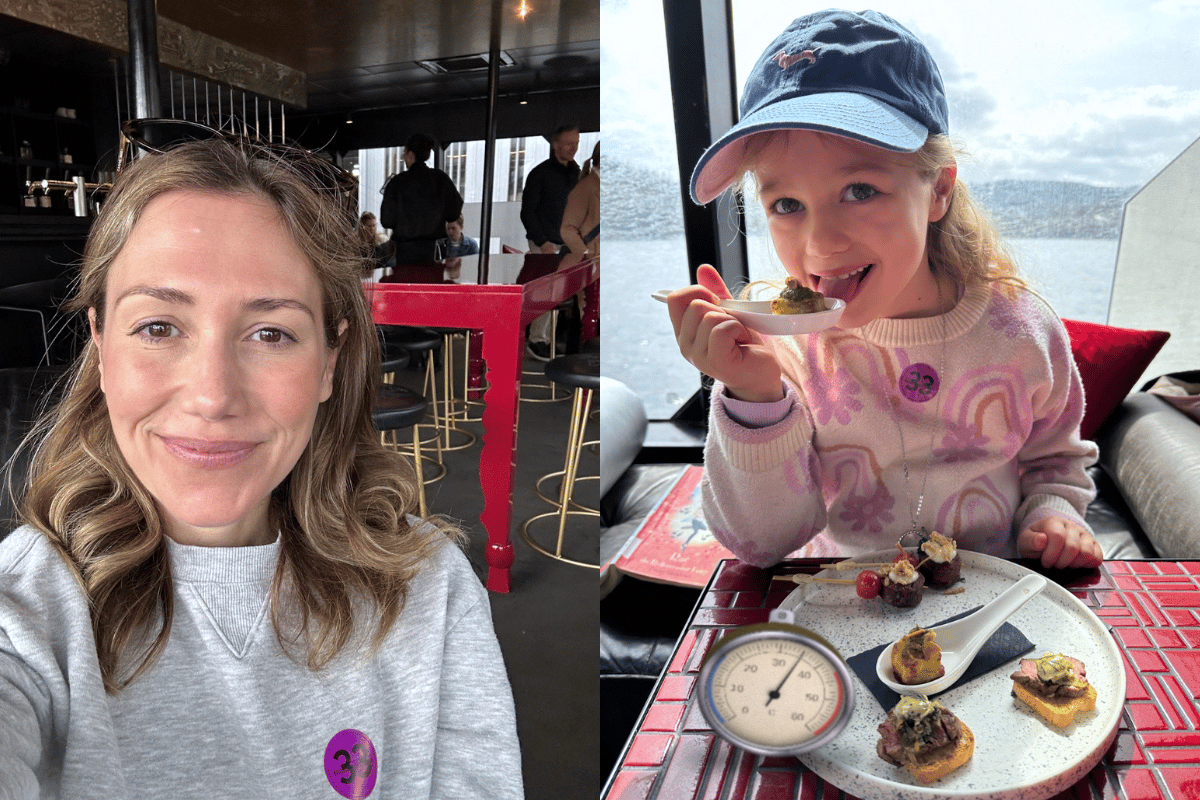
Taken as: 35,°C
